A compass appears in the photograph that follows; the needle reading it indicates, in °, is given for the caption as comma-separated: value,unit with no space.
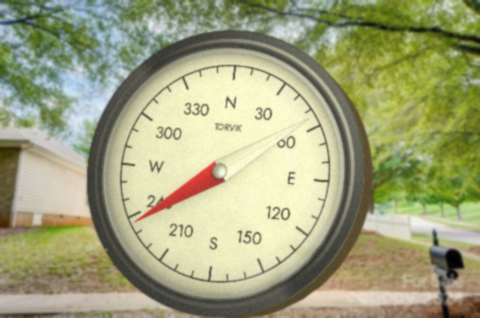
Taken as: 235,°
